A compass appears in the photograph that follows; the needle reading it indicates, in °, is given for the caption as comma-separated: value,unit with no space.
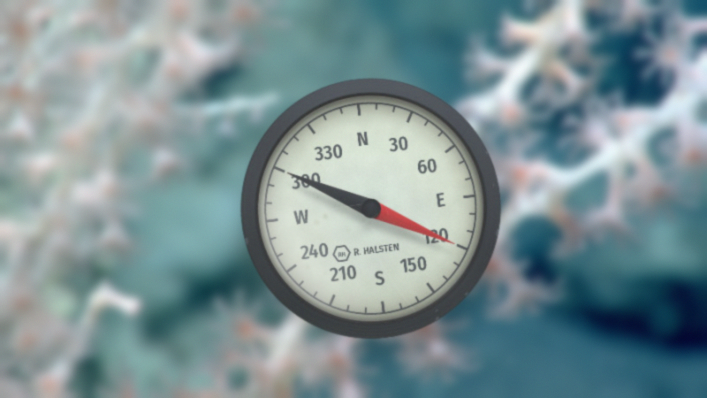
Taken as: 120,°
